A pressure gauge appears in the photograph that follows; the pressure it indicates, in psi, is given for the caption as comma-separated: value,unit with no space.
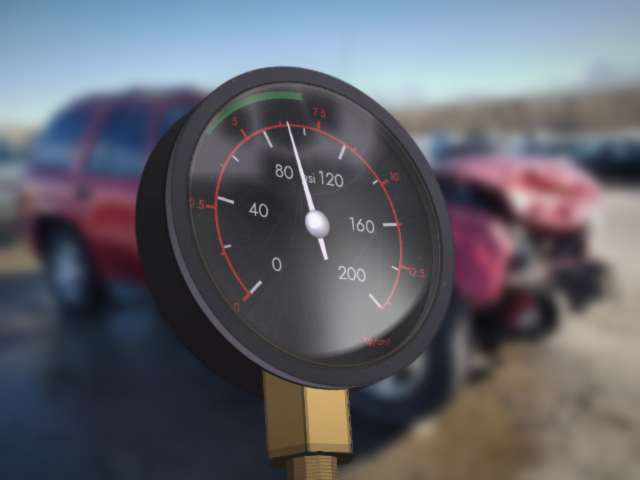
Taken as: 90,psi
